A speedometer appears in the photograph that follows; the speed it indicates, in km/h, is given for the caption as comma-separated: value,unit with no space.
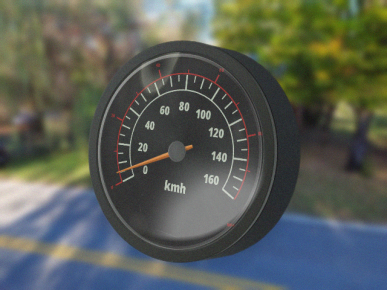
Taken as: 5,km/h
